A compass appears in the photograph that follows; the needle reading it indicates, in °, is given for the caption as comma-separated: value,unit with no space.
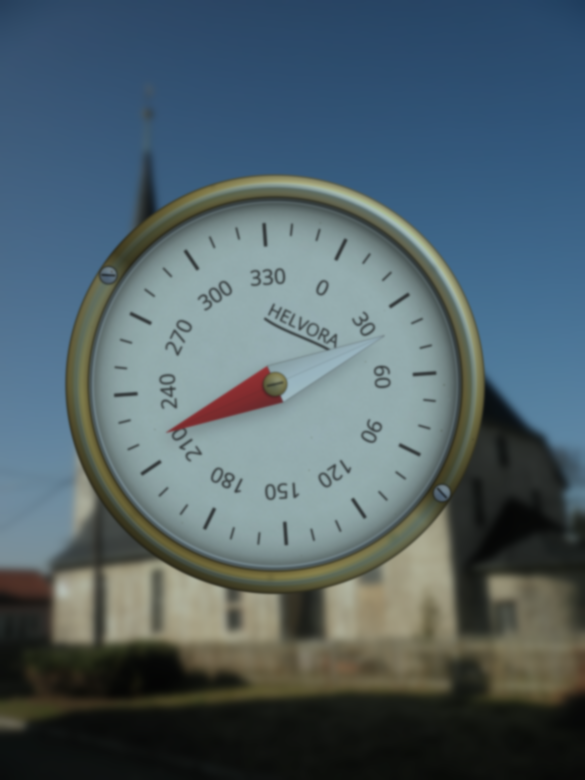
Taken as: 220,°
